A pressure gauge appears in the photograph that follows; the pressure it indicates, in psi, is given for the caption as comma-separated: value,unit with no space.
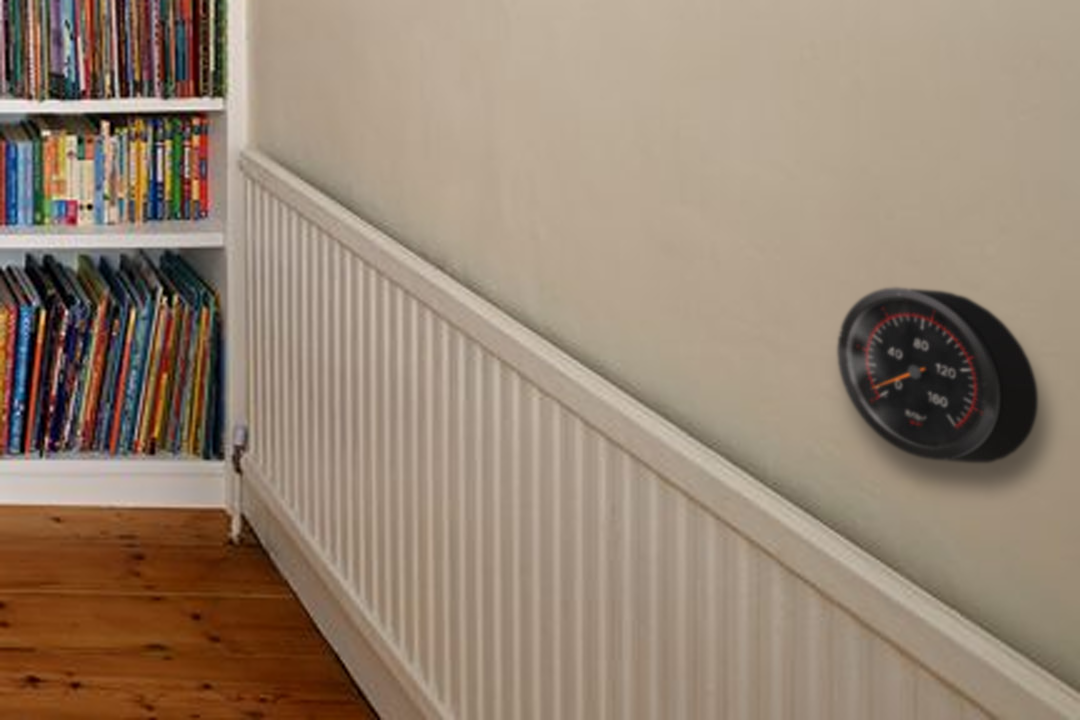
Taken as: 5,psi
